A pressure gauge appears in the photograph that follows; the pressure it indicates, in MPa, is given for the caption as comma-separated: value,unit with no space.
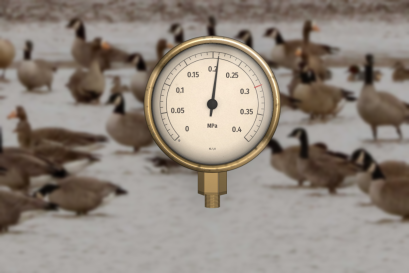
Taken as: 0.21,MPa
